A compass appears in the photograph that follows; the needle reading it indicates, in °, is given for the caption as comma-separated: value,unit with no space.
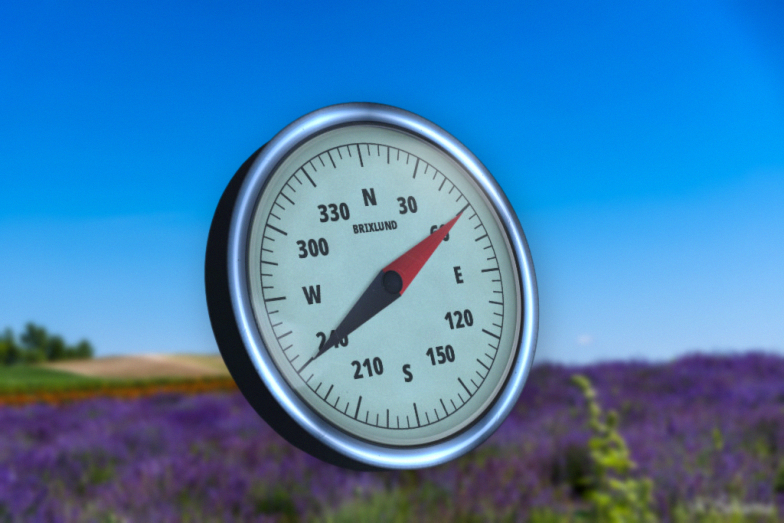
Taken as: 60,°
